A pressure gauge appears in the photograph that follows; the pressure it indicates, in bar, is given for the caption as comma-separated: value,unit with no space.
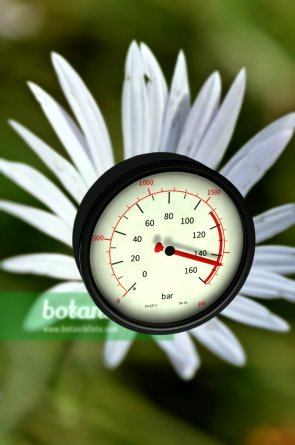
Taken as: 145,bar
